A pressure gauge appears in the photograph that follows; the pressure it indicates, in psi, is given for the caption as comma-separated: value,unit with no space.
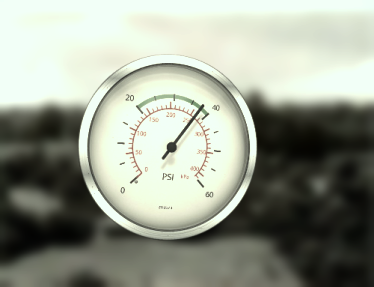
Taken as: 37.5,psi
